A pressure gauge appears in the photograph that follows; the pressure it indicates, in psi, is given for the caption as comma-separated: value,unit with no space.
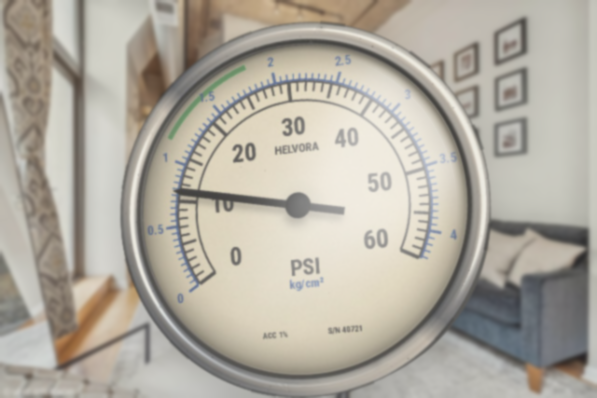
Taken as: 11,psi
